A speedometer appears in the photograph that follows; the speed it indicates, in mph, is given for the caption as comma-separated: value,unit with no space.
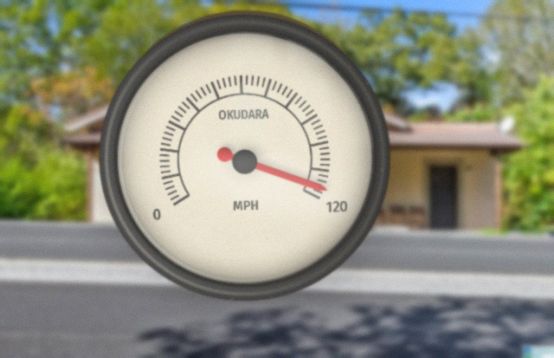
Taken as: 116,mph
